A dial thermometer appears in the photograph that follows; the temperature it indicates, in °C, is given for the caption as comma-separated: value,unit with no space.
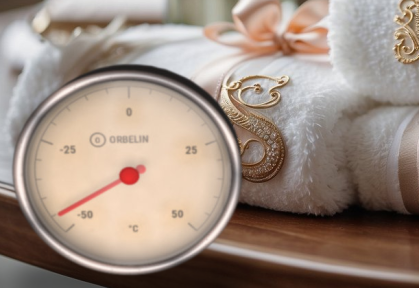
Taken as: -45,°C
